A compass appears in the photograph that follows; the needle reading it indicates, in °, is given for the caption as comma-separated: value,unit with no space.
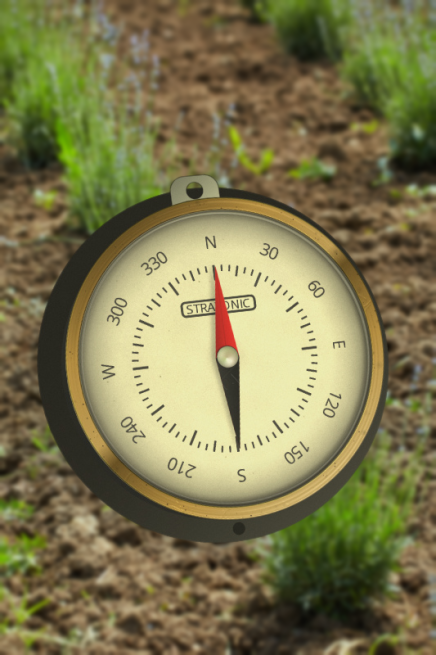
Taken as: 0,°
